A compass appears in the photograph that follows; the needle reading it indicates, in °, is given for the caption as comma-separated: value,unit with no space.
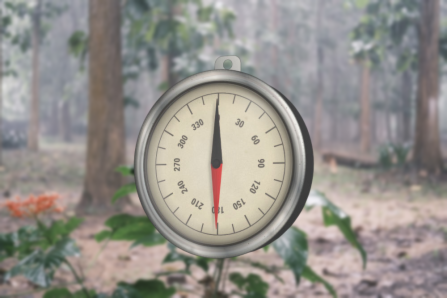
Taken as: 180,°
